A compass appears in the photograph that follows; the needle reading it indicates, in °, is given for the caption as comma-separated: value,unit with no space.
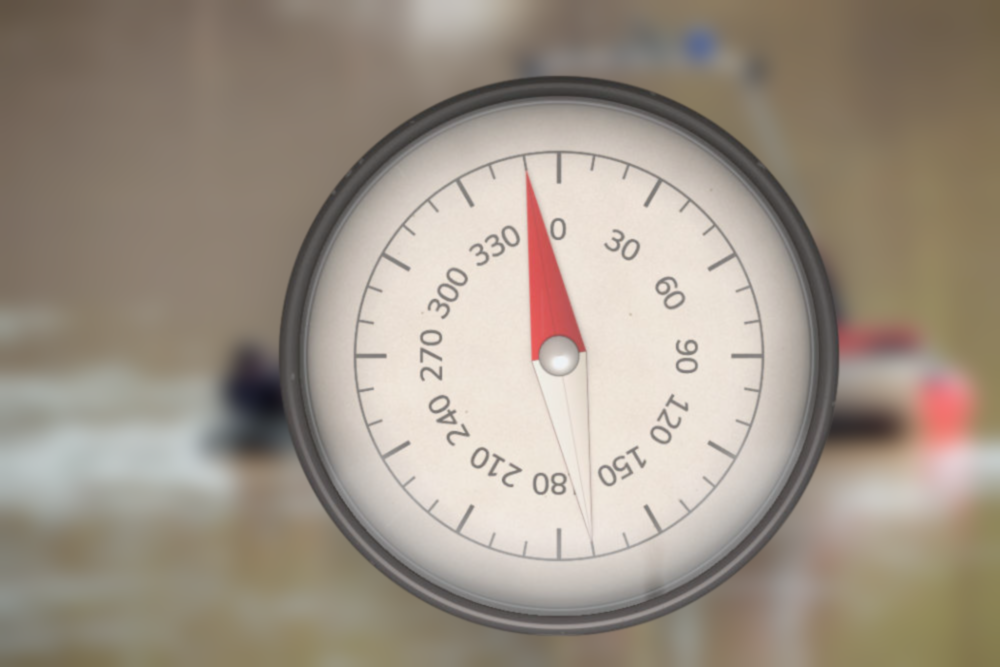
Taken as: 350,°
